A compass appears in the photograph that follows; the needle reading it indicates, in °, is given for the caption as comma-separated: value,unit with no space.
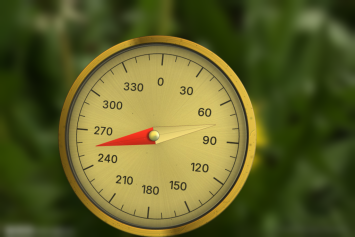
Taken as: 255,°
